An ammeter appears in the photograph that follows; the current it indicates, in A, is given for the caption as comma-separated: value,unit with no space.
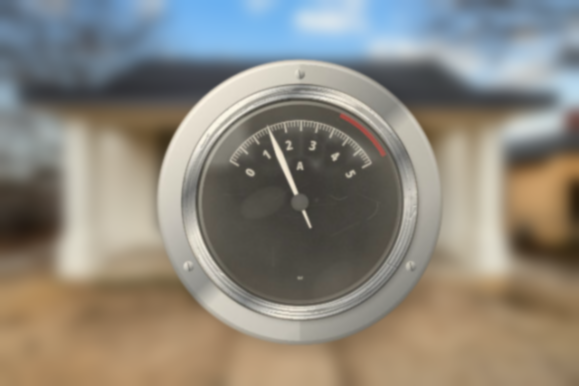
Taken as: 1.5,A
